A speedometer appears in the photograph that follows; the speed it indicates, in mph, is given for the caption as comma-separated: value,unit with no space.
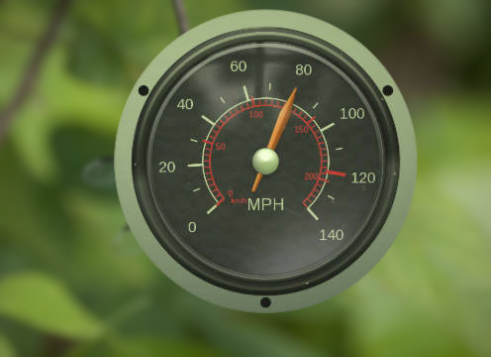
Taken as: 80,mph
